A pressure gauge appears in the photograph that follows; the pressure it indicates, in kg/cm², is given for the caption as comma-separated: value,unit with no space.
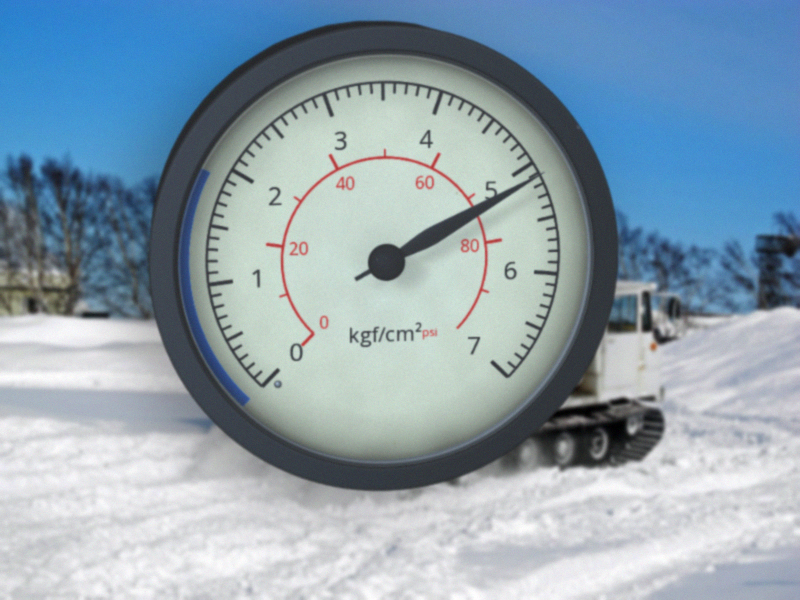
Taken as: 5.1,kg/cm²
